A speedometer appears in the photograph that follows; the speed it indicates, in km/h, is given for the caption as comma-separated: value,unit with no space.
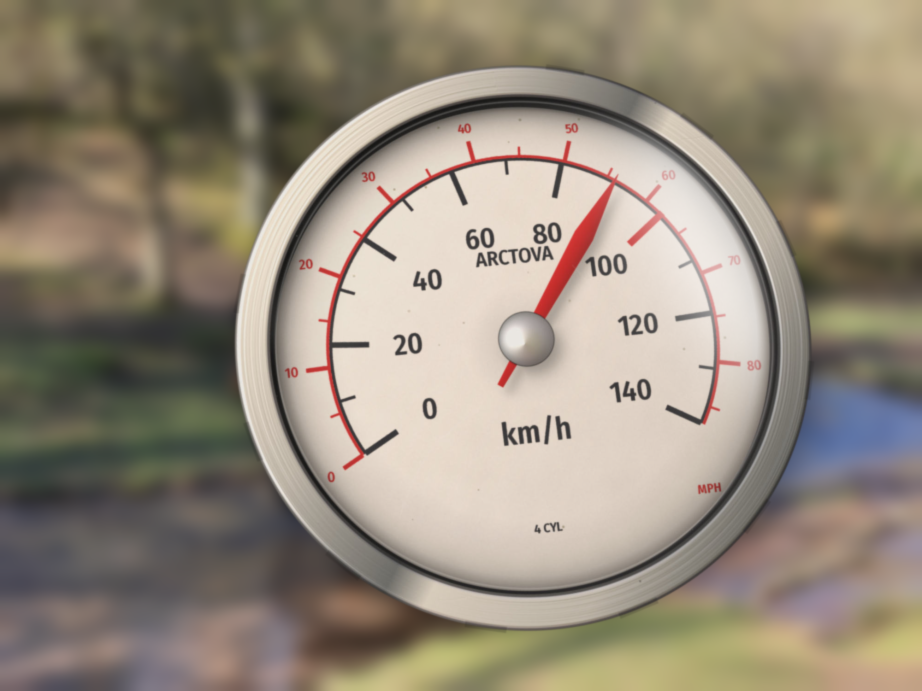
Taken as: 90,km/h
